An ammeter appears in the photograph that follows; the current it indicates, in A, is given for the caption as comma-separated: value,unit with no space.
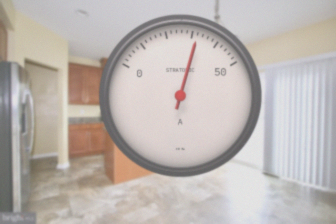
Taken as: 32,A
